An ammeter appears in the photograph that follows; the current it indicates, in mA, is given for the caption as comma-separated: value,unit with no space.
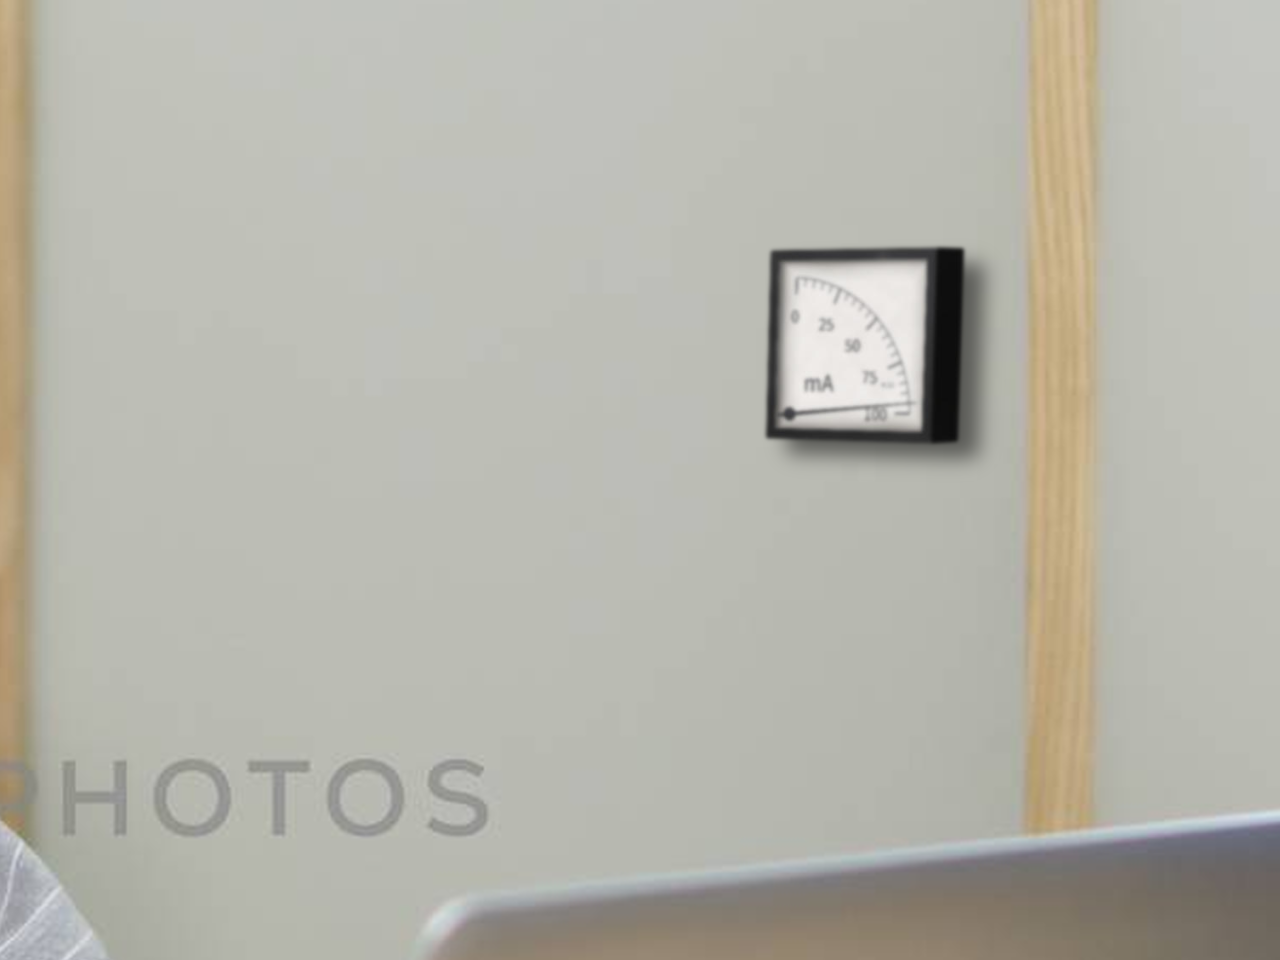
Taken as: 95,mA
